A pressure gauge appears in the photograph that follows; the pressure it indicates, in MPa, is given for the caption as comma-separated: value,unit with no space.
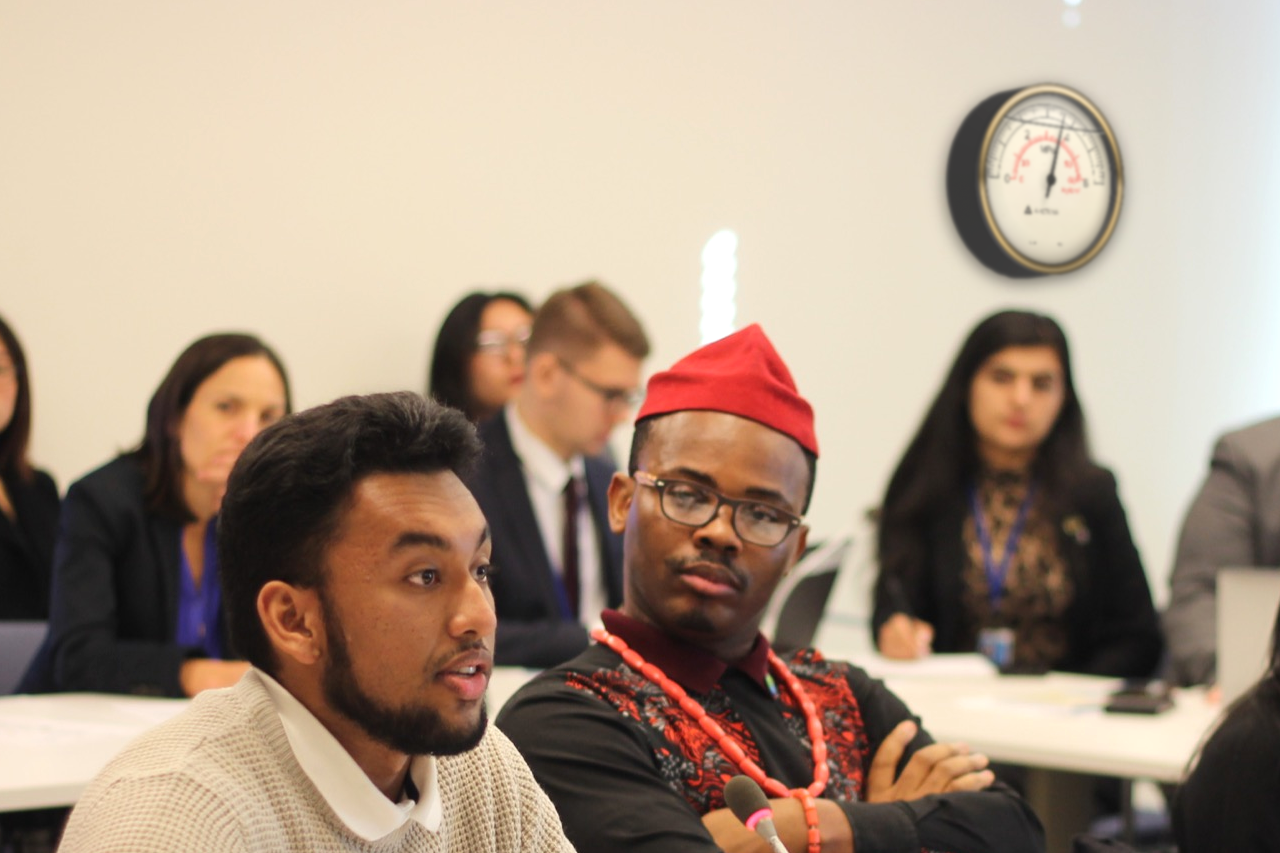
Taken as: 3.5,MPa
